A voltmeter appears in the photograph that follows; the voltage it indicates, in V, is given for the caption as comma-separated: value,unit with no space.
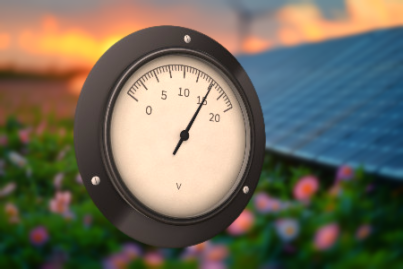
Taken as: 15,V
